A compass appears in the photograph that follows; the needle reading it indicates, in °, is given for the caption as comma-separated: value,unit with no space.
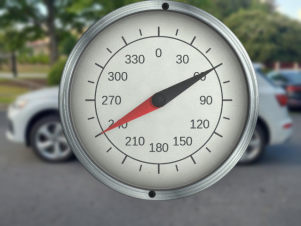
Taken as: 240,°
